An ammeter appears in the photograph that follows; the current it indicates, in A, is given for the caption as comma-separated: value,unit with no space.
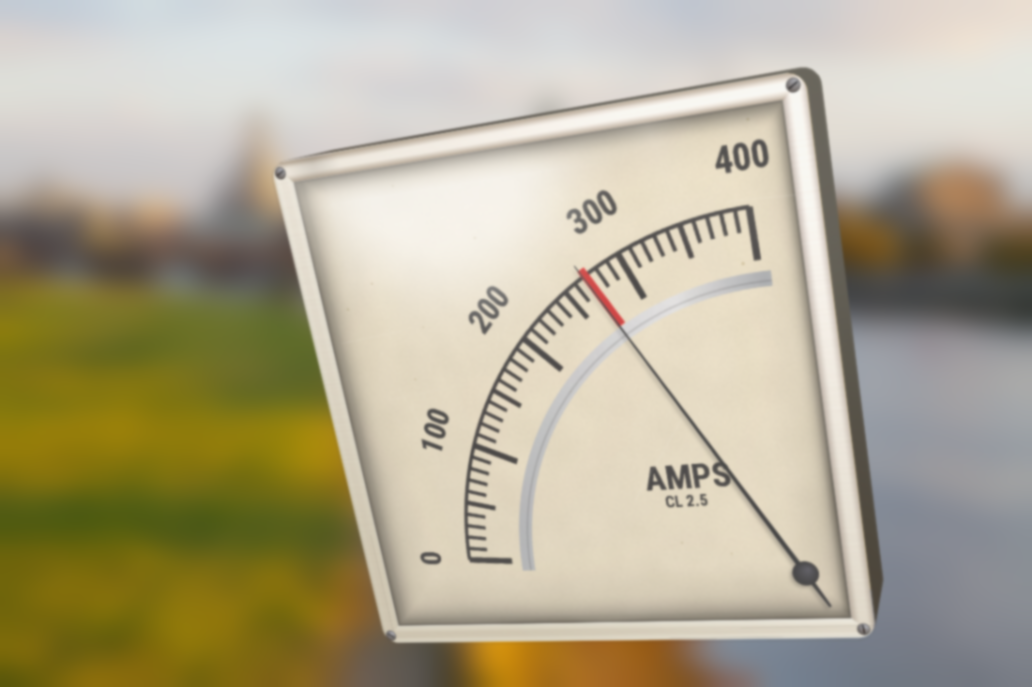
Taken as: 270,A
